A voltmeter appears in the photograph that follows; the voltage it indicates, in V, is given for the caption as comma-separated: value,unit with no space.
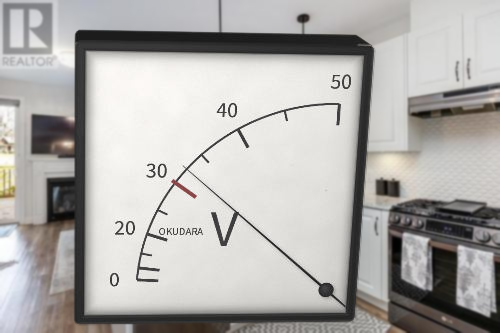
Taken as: 32.5,V
